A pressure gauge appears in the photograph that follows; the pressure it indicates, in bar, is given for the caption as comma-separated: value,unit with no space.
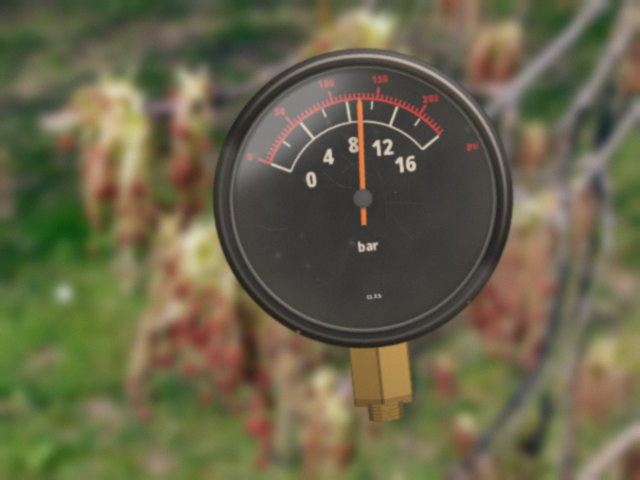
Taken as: 9,bar
